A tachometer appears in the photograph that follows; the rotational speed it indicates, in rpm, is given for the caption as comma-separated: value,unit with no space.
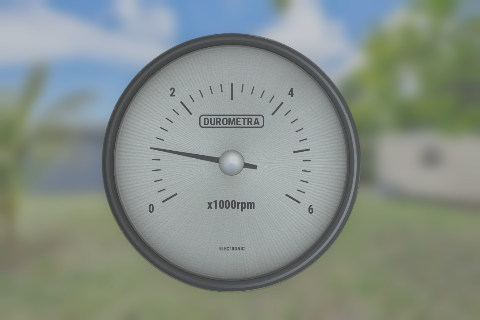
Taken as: 1000,rpm
